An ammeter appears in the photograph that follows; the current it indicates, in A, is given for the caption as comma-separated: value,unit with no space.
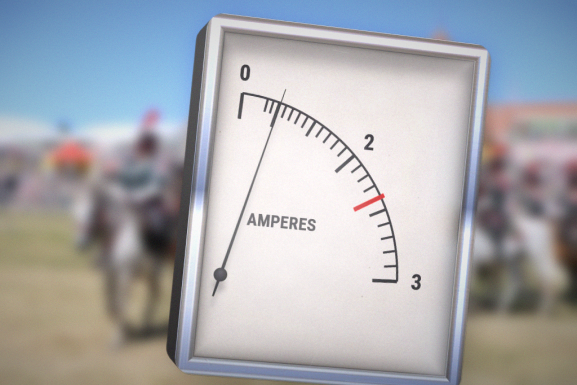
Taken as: 1,A
